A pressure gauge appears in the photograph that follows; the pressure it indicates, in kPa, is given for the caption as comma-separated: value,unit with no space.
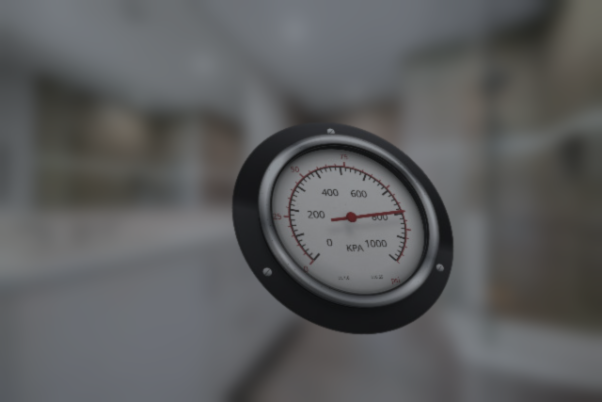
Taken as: 800,kPa
